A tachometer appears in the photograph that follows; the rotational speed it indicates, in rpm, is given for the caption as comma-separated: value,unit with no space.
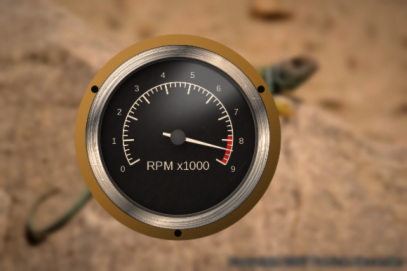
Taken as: 8400,rpm
